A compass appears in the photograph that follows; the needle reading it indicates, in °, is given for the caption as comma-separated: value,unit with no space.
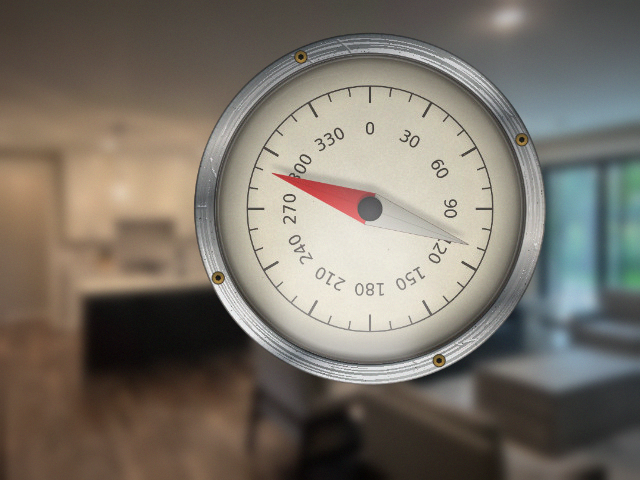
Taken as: 290,°
